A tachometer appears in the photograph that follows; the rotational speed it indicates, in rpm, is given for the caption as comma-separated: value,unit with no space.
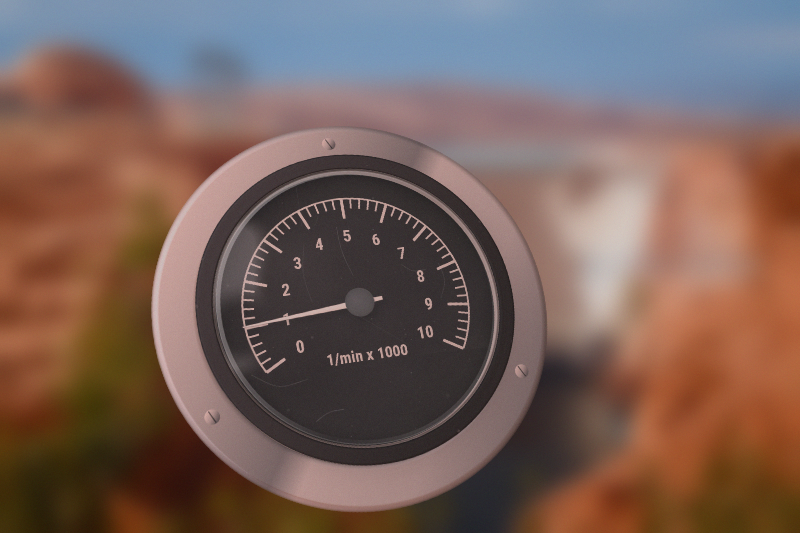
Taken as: 1000,rpm
